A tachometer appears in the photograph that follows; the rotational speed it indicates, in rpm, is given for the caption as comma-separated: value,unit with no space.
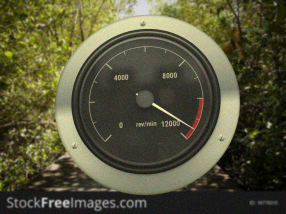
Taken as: 11500,rpm
